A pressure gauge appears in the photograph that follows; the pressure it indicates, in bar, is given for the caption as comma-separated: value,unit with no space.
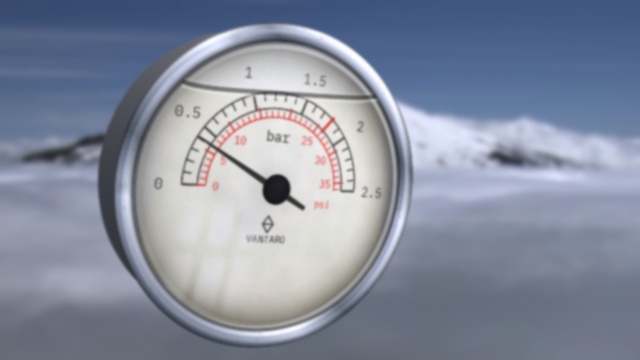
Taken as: 0.4,bar
